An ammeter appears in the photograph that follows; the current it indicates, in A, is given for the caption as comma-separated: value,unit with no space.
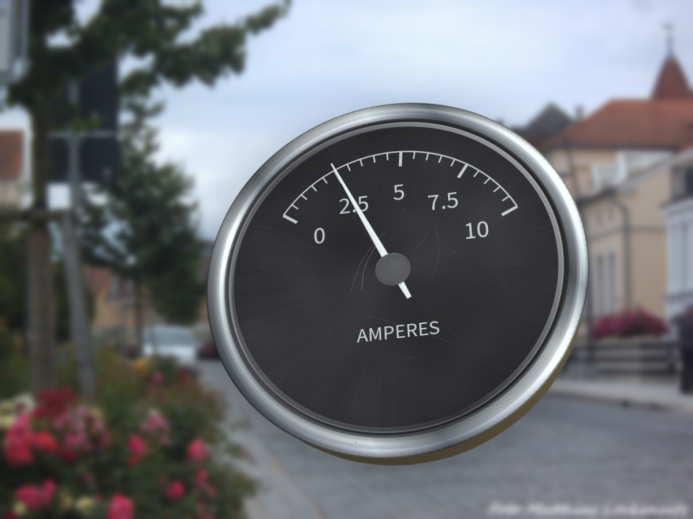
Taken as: 2.5,A
